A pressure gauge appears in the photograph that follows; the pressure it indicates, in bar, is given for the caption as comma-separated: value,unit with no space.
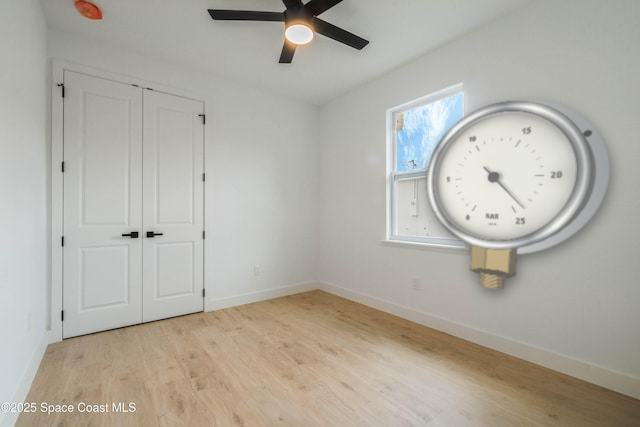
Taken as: 24,bar
